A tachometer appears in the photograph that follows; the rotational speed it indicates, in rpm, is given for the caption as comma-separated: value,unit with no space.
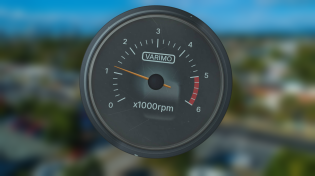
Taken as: 1200,rpm
